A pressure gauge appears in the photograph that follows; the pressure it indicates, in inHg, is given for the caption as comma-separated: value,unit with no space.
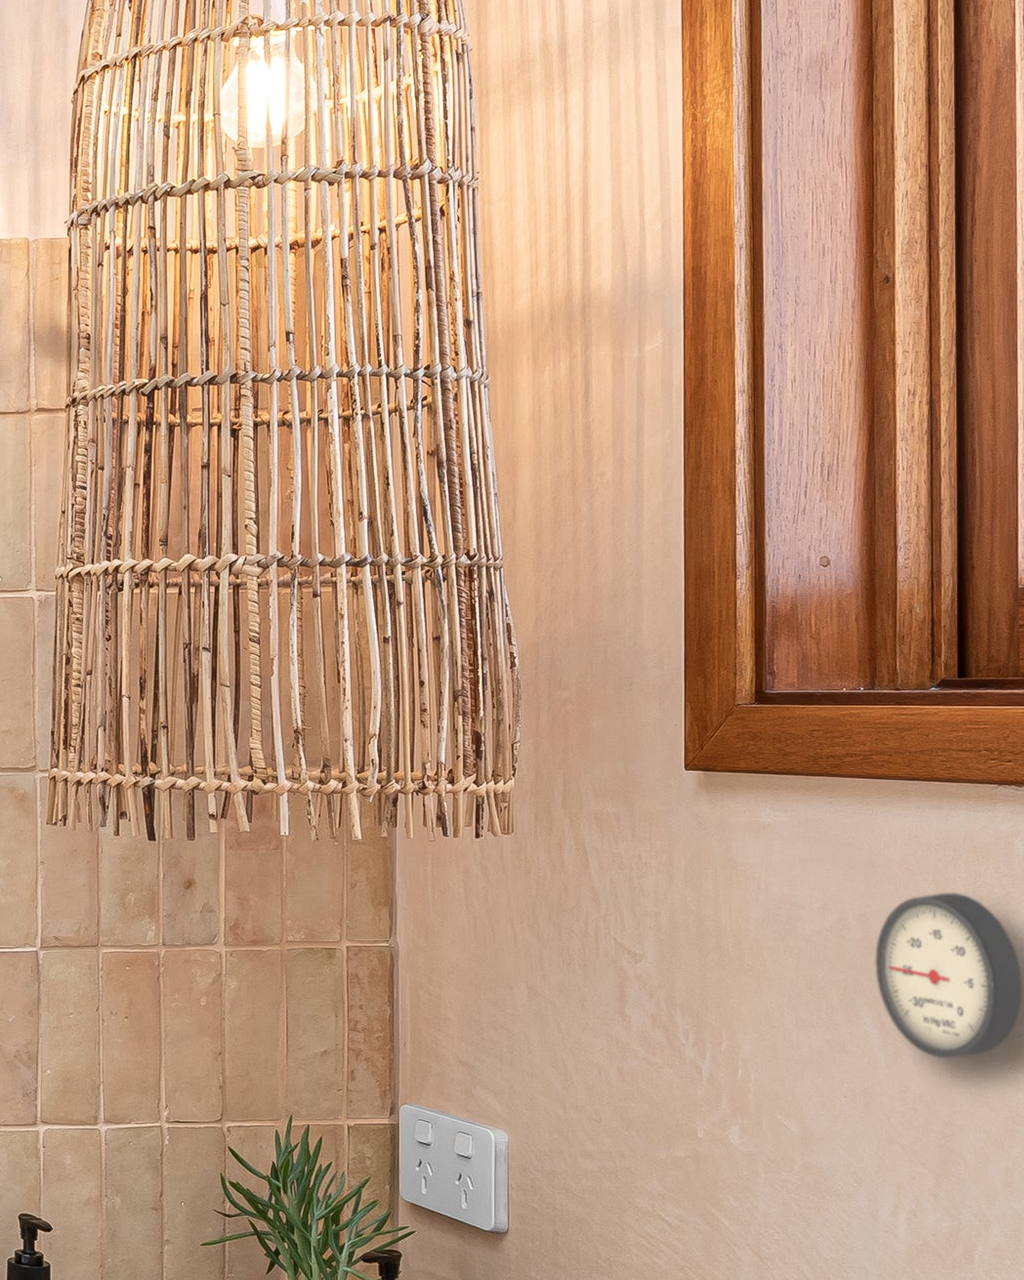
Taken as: -25,inHg
